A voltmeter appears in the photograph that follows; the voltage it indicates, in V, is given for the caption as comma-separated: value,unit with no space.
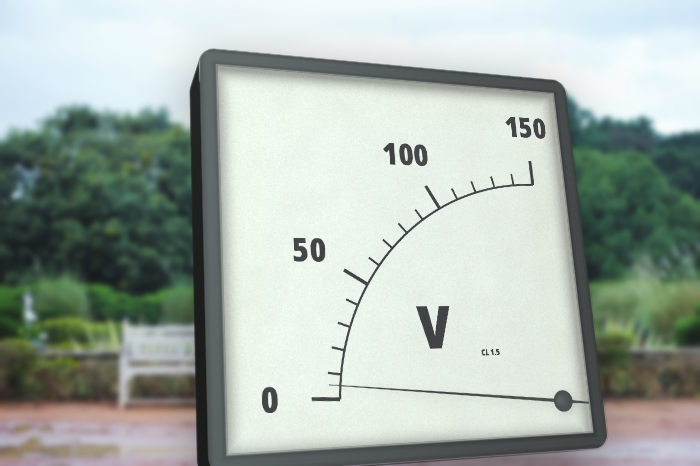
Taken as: 5,V
